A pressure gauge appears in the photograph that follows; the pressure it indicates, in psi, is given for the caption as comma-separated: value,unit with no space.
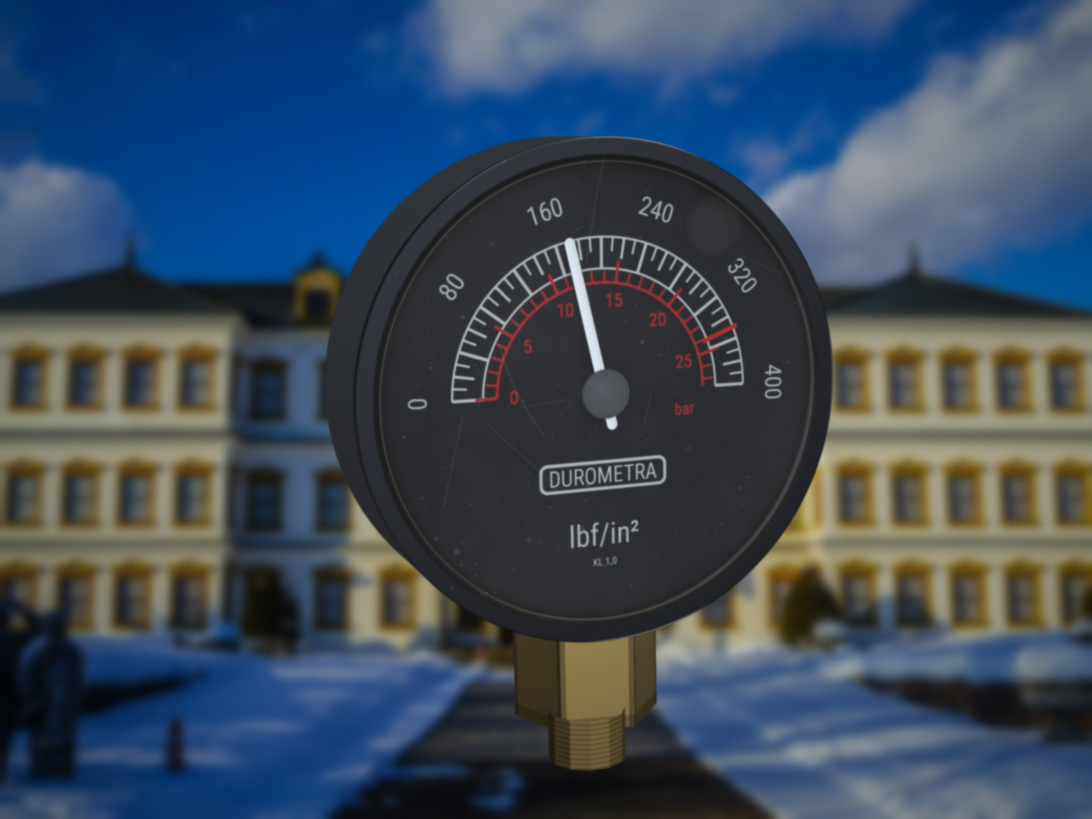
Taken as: 170,psi
